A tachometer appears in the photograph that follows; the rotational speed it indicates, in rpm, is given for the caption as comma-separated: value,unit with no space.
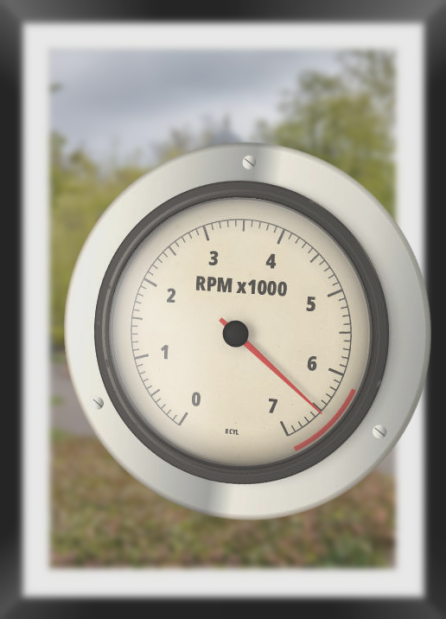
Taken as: 6500,rpm
